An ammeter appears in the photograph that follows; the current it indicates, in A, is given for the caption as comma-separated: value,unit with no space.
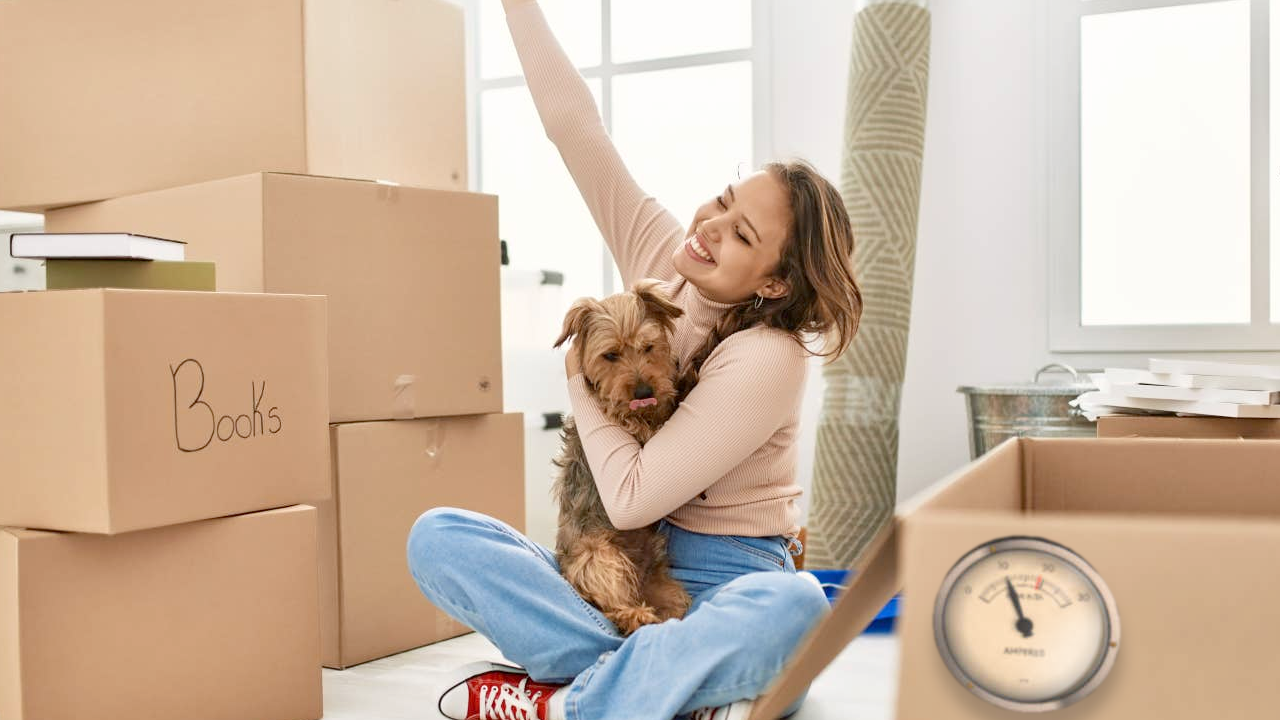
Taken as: 10,A
